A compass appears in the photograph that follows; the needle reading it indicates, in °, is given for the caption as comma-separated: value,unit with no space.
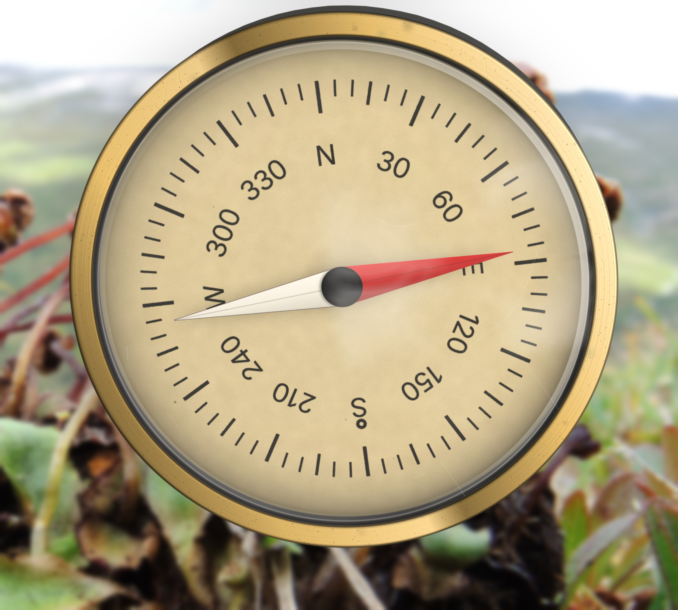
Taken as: 85,°
